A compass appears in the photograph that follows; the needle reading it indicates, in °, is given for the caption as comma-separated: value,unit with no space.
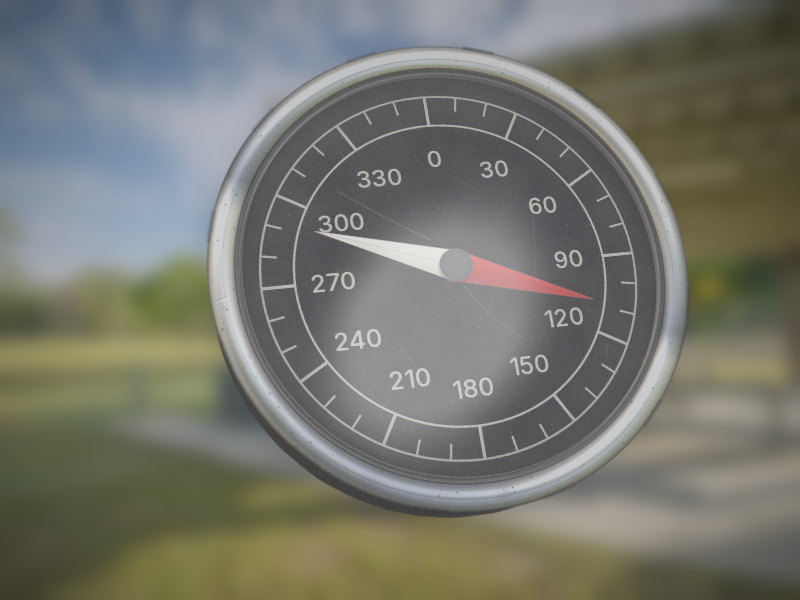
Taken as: 110,°
